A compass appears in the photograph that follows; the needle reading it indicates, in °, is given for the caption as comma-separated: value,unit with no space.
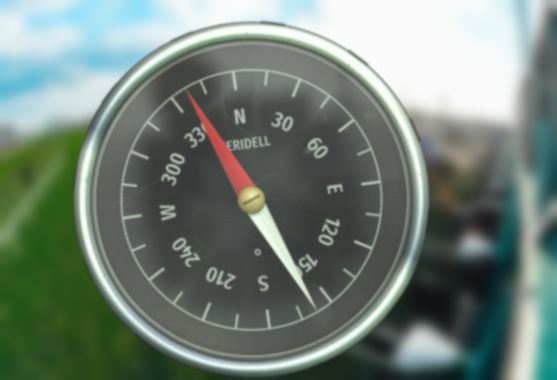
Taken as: 337.5,°
